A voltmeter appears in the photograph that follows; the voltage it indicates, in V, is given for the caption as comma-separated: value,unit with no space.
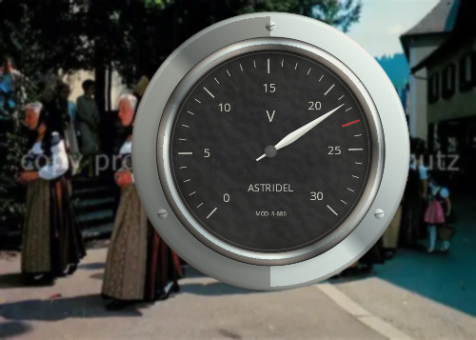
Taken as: 21.5,V
